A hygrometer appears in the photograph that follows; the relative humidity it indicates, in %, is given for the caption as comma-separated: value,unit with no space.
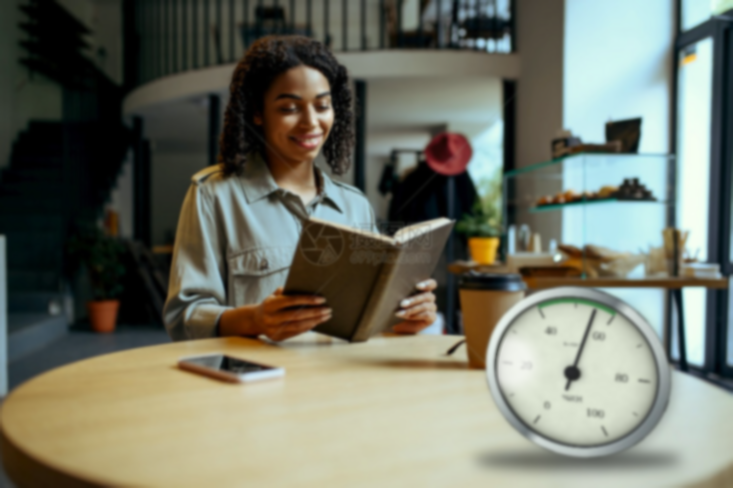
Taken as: 55,%
